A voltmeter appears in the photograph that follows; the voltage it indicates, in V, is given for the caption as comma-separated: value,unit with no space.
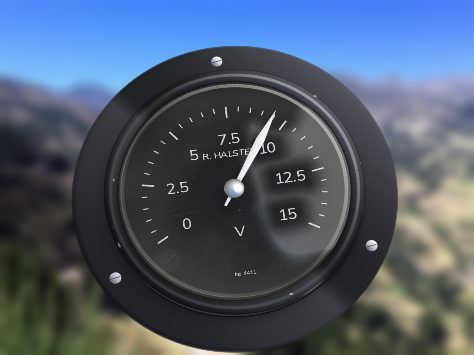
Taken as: 9.5,V
